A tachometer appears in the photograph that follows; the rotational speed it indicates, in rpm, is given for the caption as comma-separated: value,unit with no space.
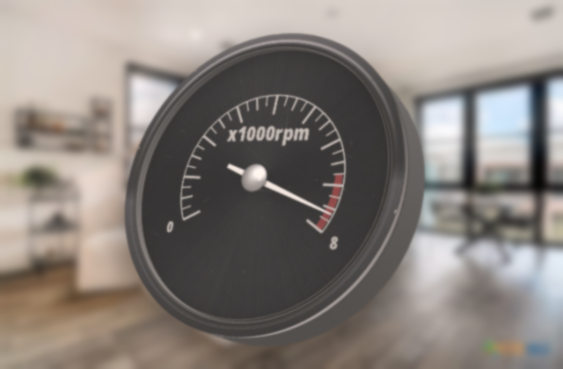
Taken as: 7625,rpm
